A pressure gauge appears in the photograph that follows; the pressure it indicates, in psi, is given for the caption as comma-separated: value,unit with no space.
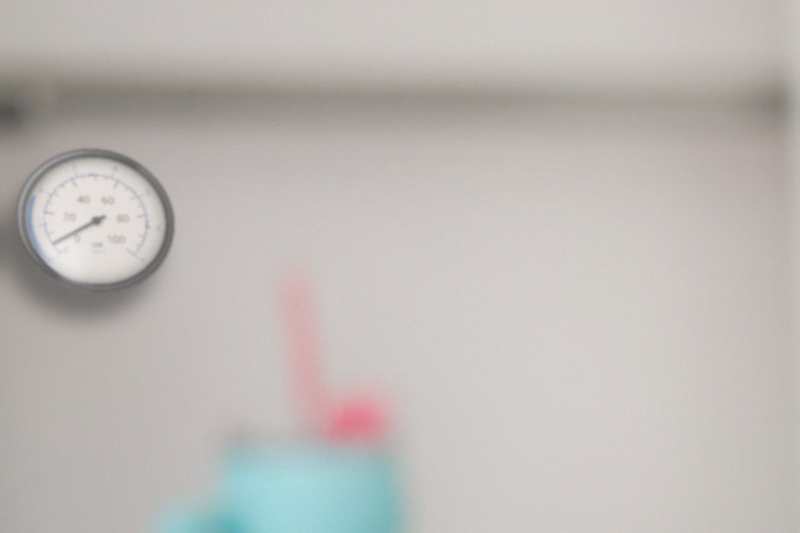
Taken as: 5,psi
